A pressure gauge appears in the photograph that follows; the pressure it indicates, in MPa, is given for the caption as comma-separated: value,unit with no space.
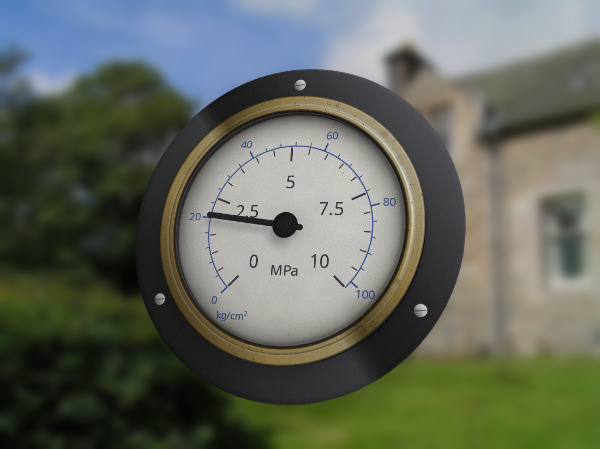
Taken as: 2,MPa
